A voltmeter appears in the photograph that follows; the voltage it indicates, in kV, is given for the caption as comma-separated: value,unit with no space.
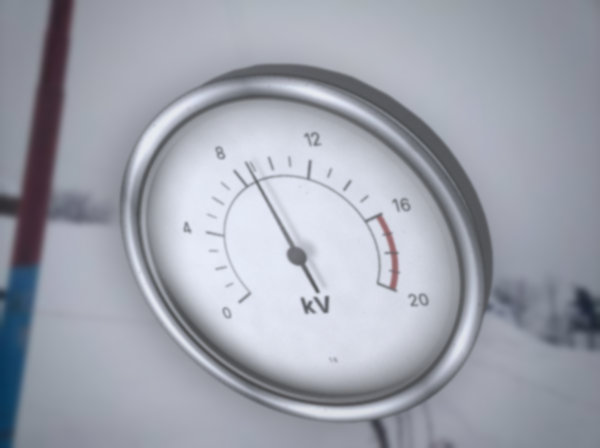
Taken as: 9,kV
